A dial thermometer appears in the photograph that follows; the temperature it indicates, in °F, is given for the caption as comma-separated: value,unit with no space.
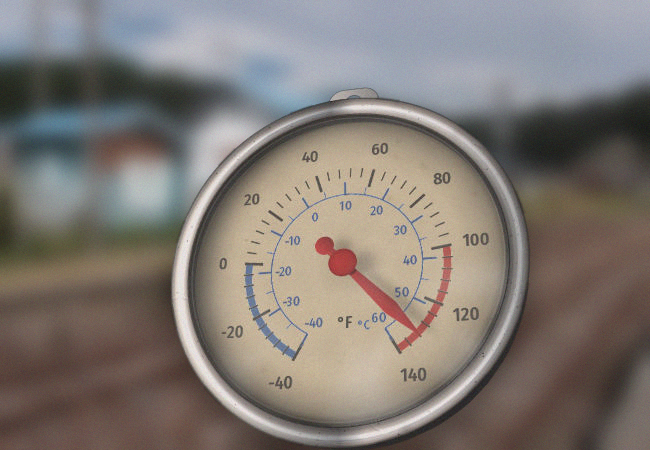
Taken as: 132,°F
